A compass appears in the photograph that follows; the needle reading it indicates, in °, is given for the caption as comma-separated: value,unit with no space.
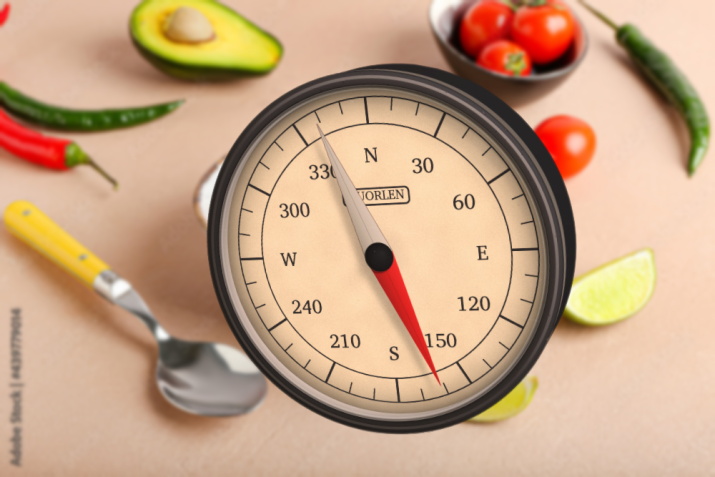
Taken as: 160,°
